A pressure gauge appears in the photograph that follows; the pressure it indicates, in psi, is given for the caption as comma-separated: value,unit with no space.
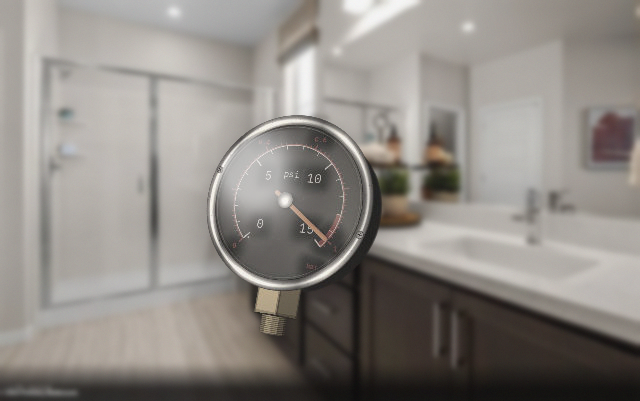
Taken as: 14.5,psi
